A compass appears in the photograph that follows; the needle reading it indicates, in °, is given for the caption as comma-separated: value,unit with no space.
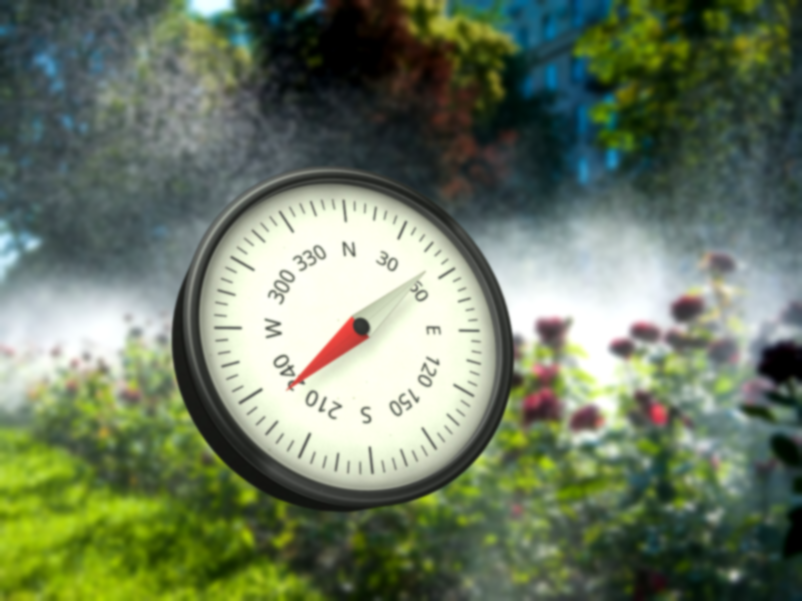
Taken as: 232.5,°
